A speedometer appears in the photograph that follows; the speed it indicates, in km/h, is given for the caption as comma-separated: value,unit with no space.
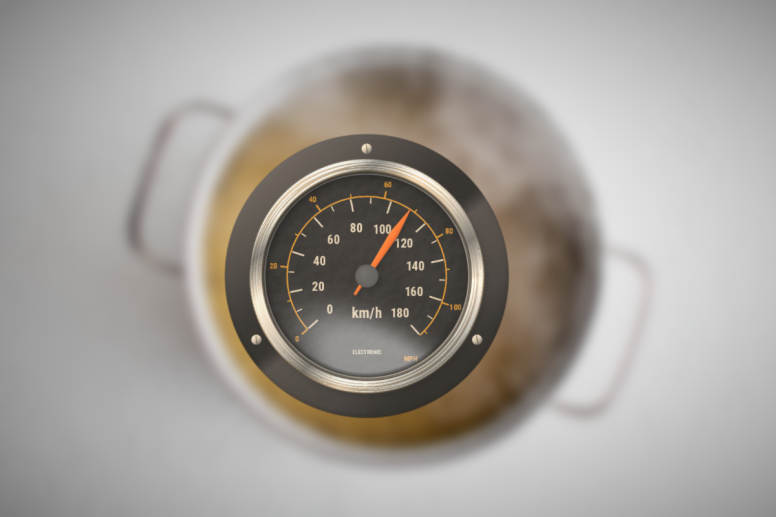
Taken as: 110,km/h
